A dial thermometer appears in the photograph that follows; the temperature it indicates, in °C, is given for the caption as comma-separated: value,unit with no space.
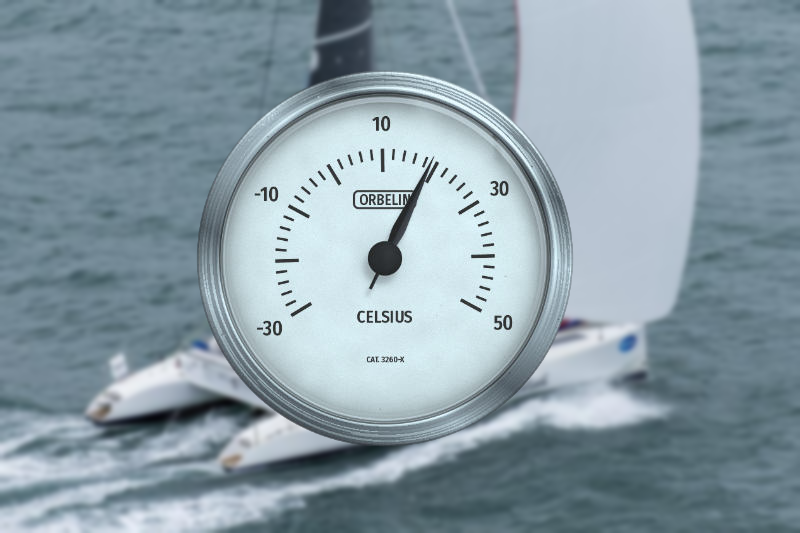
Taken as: 19,°C
